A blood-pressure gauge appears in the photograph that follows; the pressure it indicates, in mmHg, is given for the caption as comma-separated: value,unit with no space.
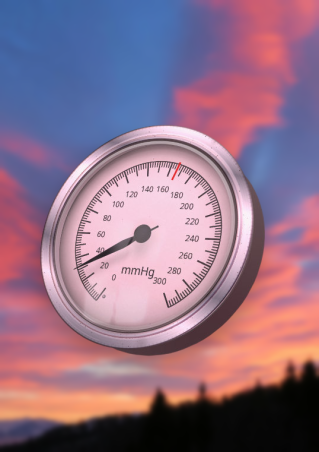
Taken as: 30,mmHg
